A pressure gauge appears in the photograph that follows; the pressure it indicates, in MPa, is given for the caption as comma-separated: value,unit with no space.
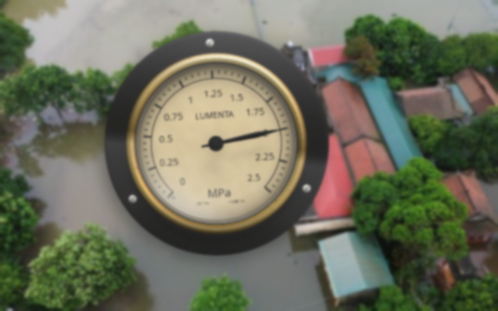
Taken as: 2,MPa
